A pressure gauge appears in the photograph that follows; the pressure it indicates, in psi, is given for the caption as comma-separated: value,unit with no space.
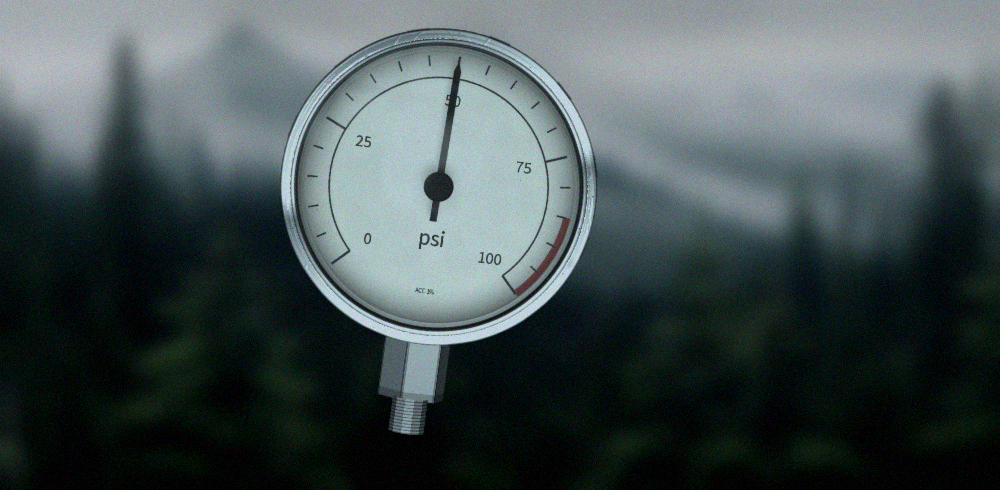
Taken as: 50,psi
